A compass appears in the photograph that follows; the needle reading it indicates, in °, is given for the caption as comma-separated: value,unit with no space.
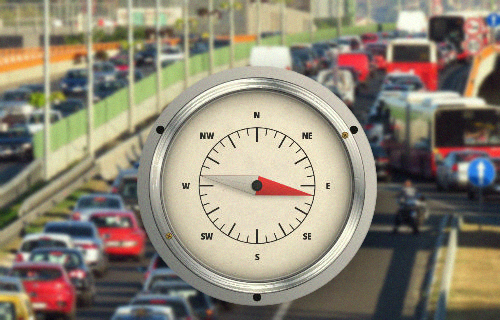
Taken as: 100,°
